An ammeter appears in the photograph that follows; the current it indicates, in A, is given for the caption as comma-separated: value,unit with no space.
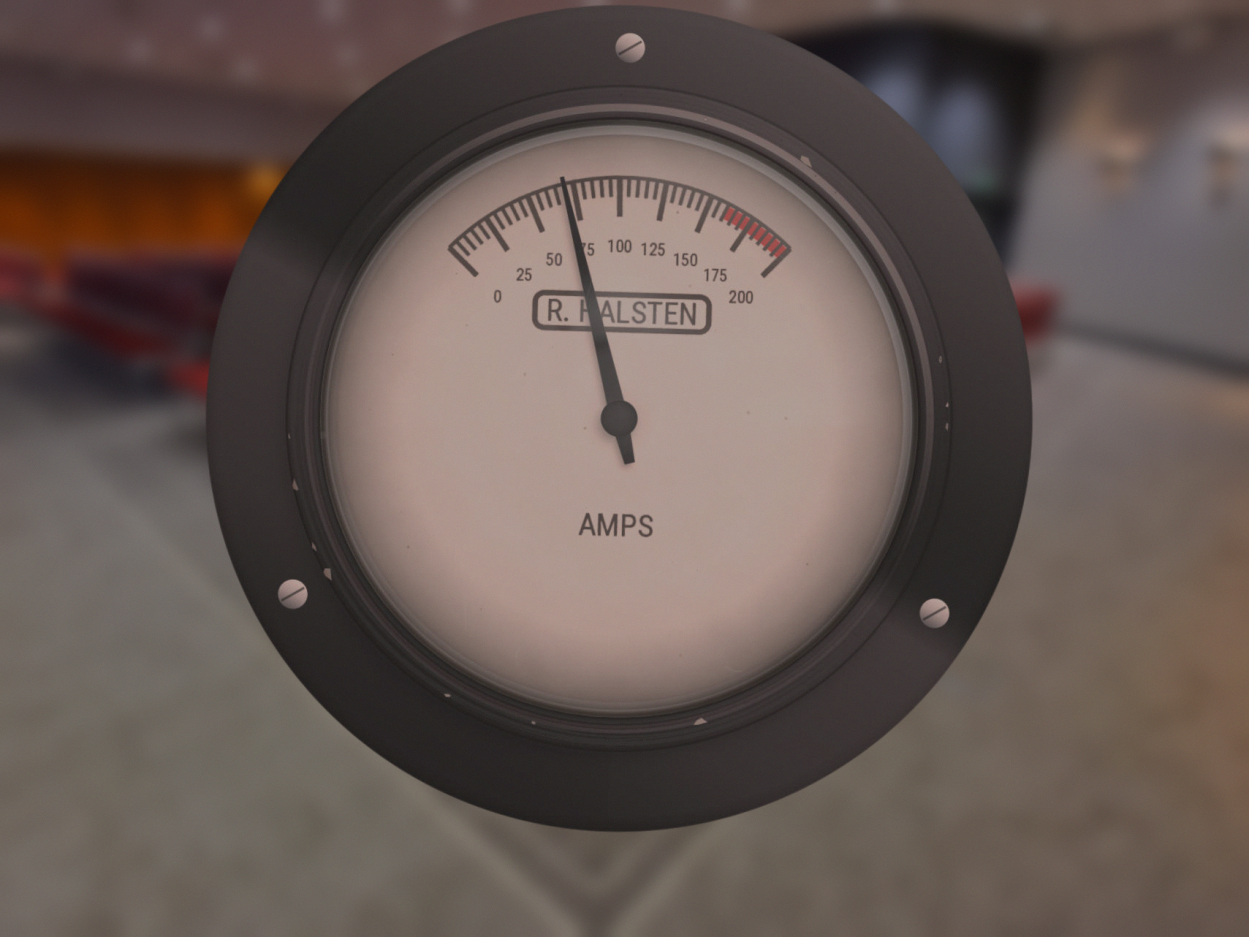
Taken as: 70,A
